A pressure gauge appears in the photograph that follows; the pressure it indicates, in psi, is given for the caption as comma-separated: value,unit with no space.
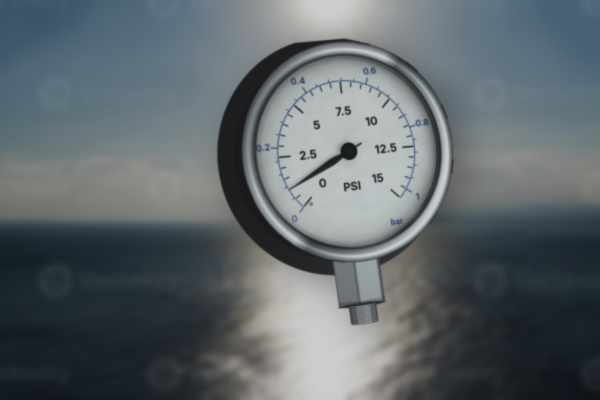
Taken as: 1,psi
